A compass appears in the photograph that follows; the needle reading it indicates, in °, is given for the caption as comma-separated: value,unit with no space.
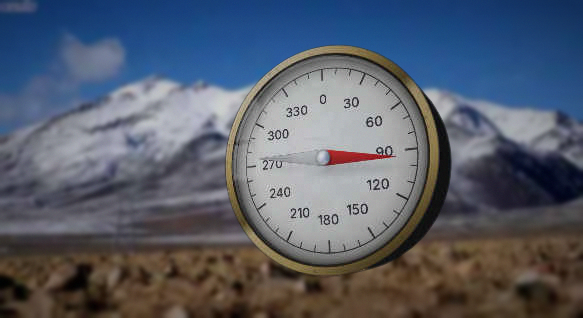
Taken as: 95,°
